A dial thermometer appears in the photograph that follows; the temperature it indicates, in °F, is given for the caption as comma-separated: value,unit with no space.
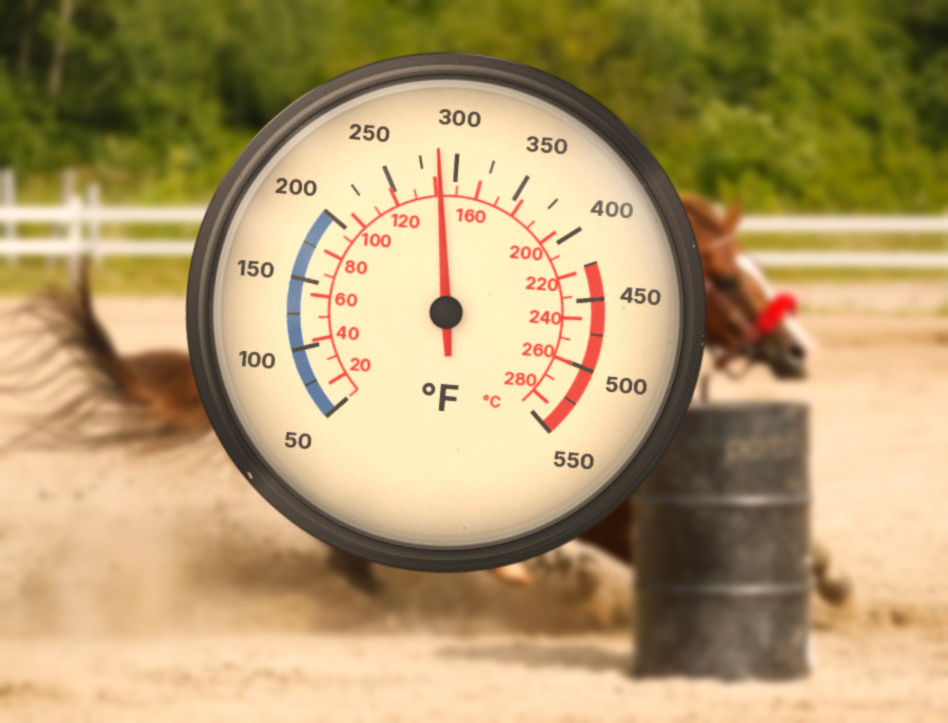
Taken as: 287.5,°F
